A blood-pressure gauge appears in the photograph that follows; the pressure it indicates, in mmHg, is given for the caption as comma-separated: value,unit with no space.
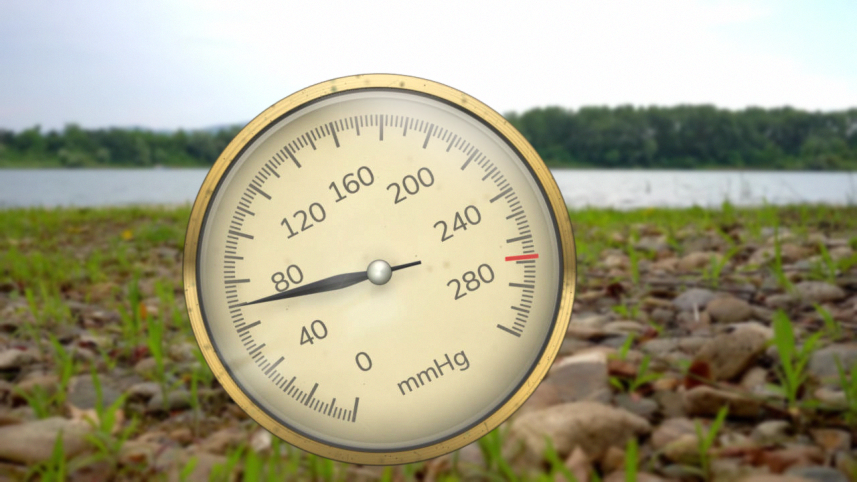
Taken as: 70,mmHg
